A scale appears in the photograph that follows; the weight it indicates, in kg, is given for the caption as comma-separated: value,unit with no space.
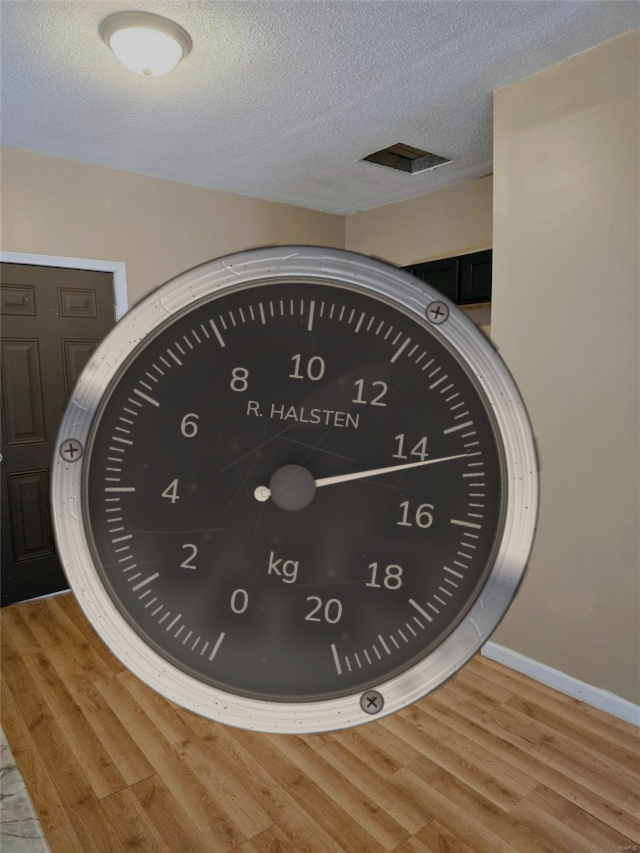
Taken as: 14.6,kg
